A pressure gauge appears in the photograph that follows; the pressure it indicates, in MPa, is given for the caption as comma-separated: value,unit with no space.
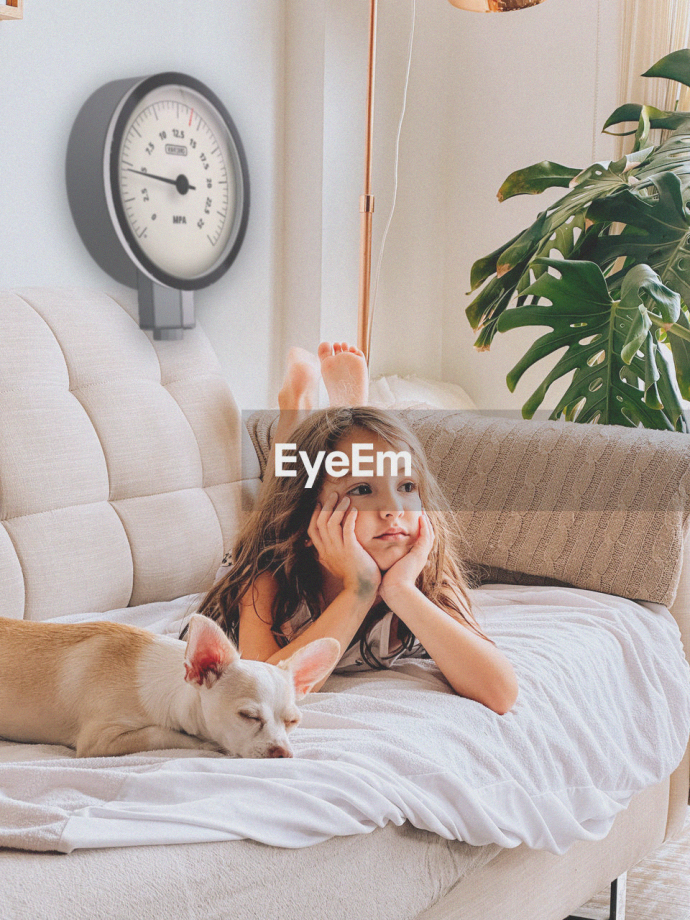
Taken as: 4.5,MPa
